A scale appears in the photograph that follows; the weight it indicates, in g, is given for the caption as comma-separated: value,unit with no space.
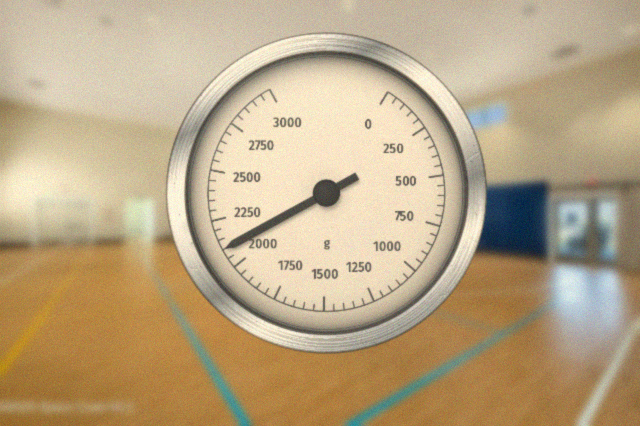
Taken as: 2100,g
